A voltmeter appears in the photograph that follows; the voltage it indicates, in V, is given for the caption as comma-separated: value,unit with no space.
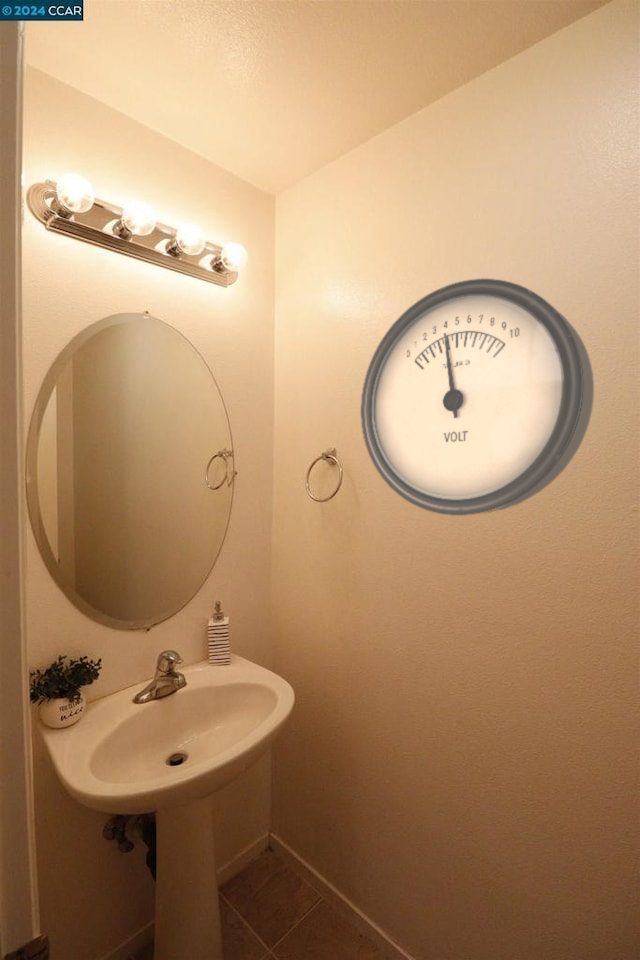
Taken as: 4,V
